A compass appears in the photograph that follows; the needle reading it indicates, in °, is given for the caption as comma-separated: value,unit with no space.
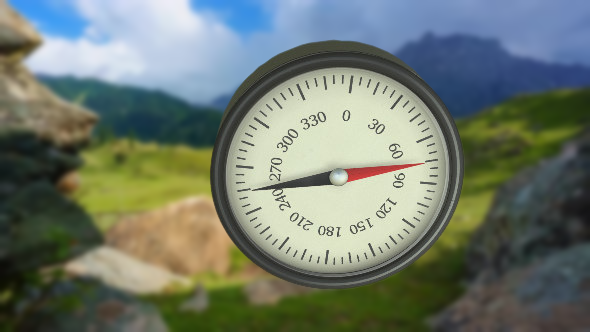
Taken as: 75,°
